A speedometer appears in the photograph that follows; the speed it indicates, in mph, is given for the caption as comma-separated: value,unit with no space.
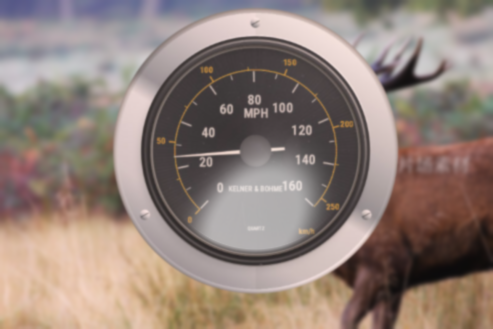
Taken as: 25,mph
